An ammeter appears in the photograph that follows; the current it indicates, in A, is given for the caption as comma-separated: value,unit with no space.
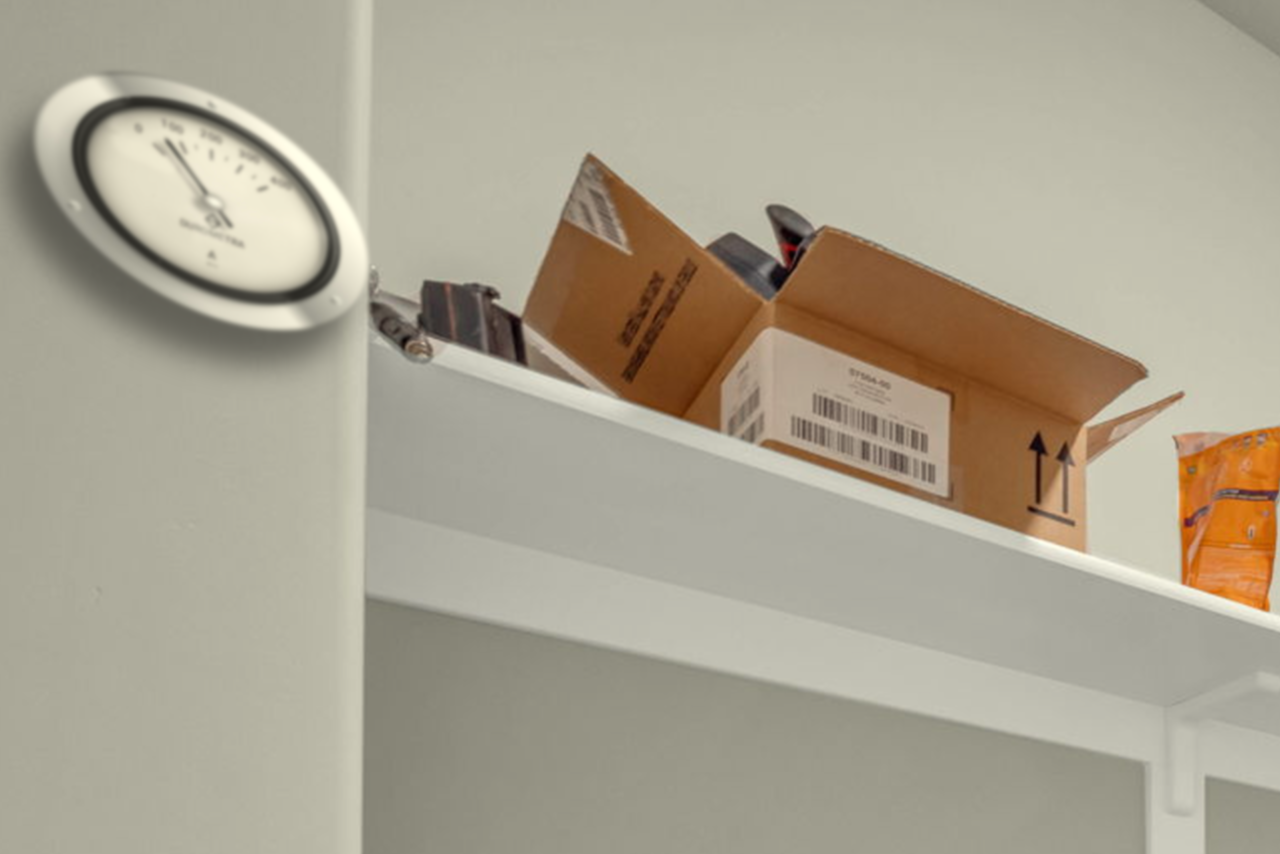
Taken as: 50,A
